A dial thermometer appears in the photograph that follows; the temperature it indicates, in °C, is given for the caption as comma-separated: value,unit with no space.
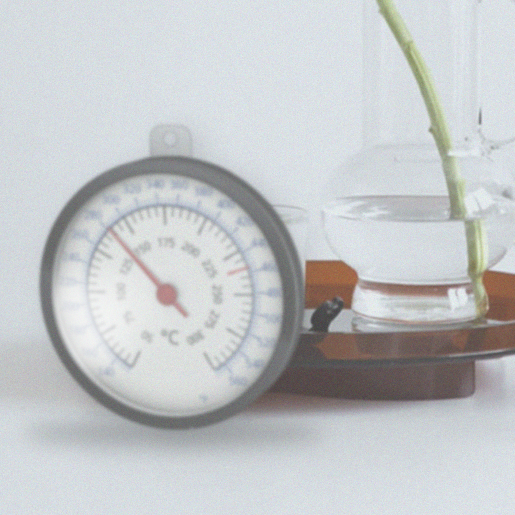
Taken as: 140,°C
